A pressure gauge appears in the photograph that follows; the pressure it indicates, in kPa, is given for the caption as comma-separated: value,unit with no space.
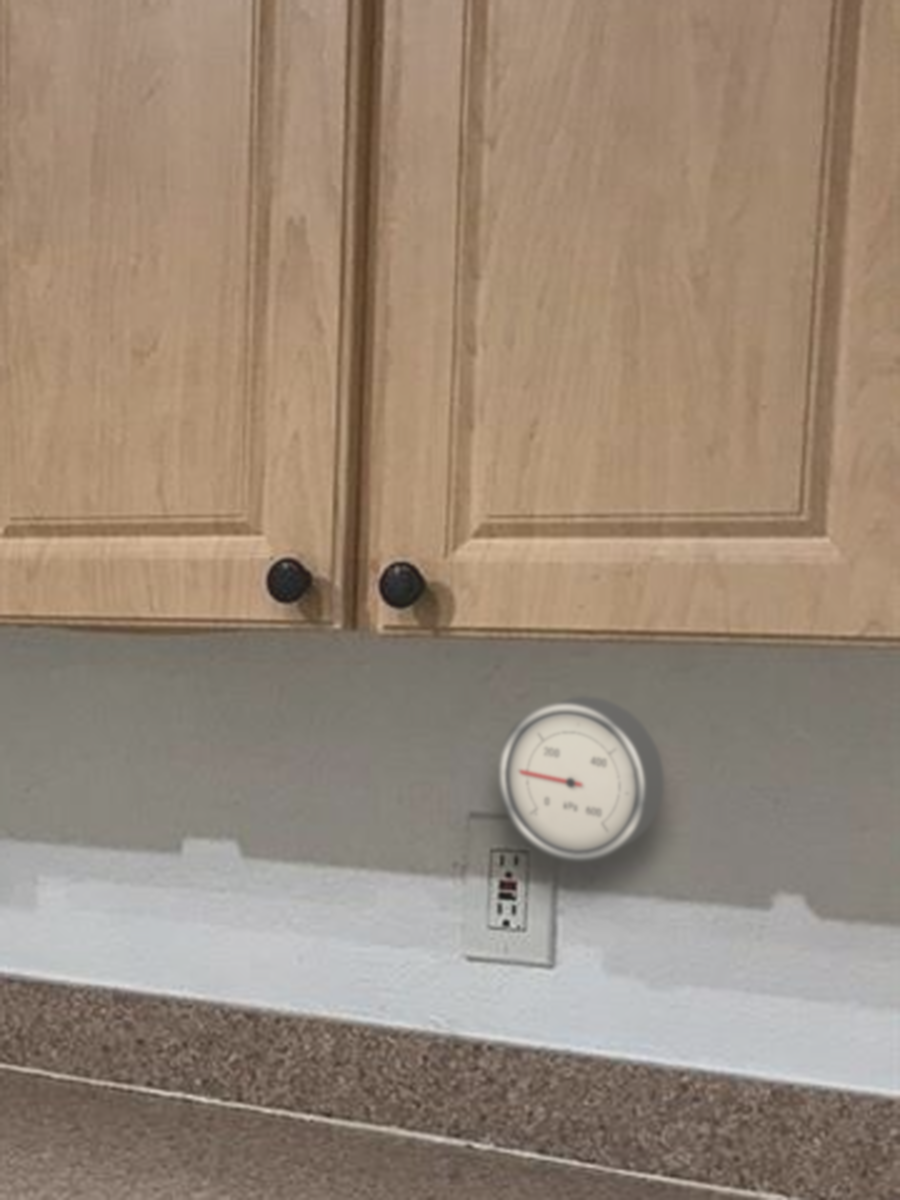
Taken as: 100,kPa
